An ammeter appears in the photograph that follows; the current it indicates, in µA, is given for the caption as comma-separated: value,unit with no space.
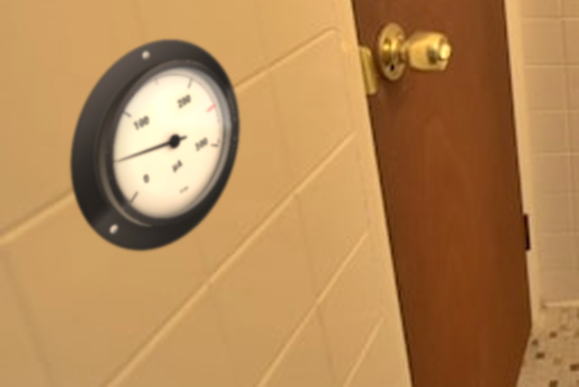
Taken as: 50,µA
